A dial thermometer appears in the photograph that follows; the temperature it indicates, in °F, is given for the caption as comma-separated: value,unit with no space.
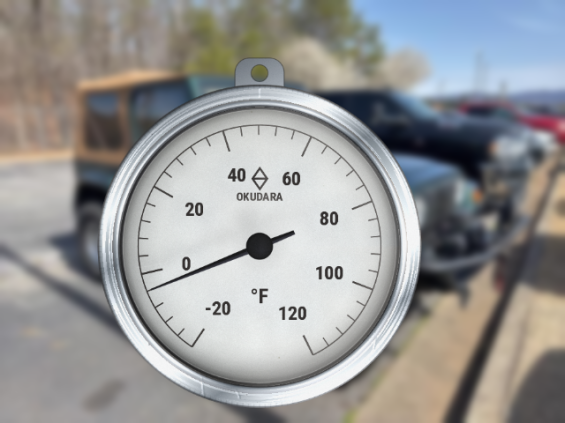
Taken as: -4,°F
